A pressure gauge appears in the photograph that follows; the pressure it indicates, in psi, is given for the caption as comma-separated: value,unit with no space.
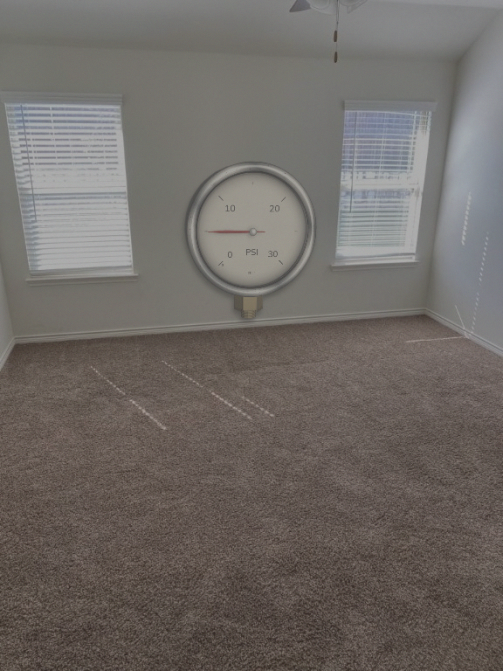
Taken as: 5,psi
